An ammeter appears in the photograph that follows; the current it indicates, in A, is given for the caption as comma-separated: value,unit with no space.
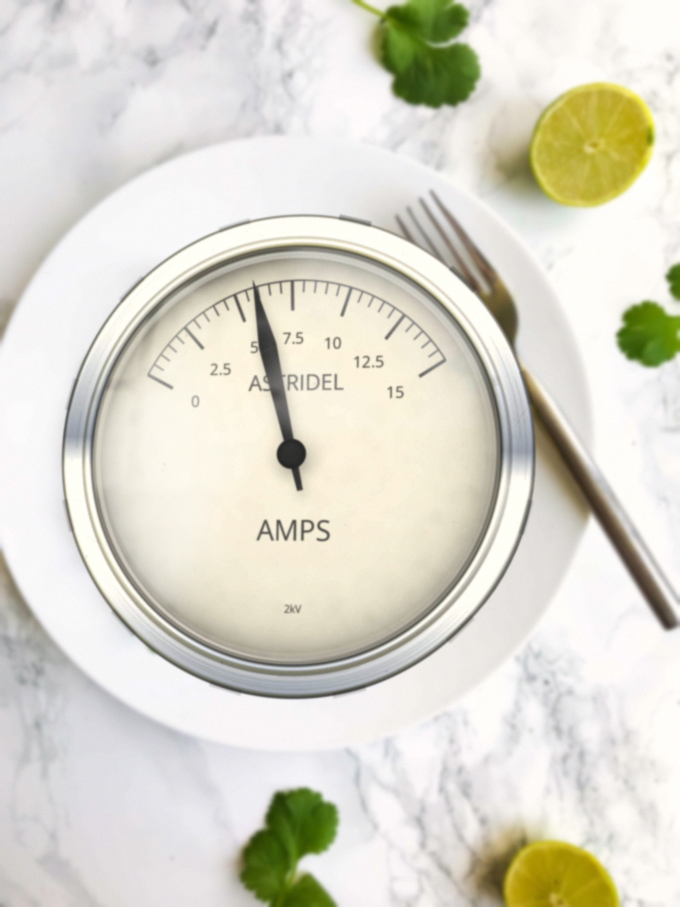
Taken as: 6,A
